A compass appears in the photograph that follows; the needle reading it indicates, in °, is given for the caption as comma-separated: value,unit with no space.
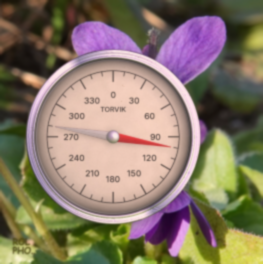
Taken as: 100,°
